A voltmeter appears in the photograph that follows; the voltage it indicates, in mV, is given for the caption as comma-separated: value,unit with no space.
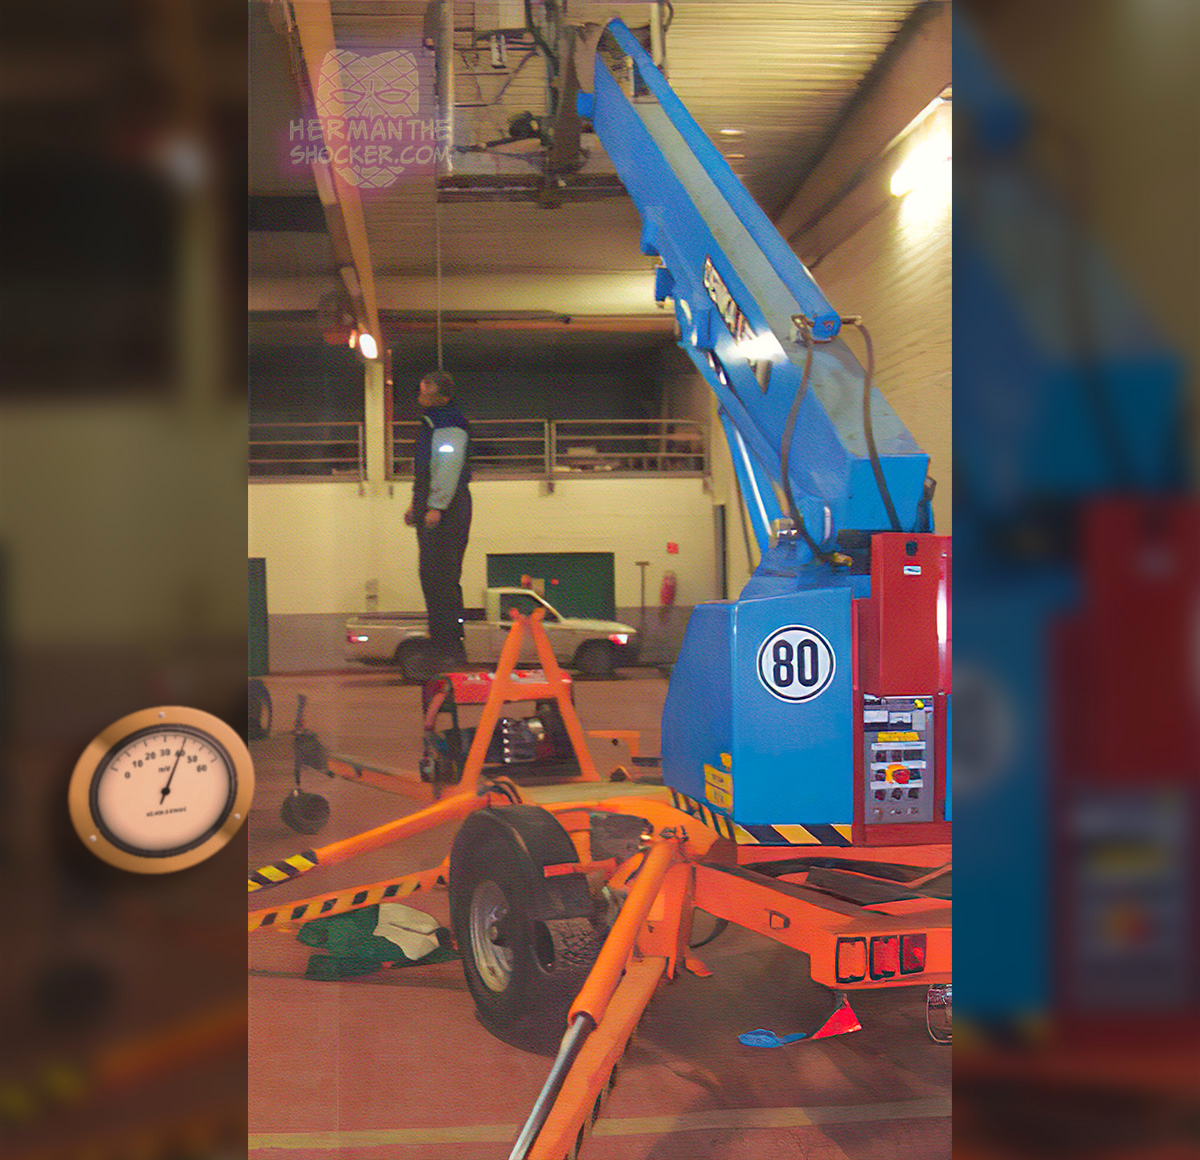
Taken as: 40,mV
